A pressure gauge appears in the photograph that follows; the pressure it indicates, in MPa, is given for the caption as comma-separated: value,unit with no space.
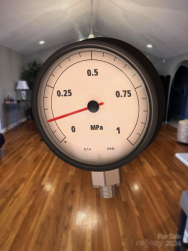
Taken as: 0.1,MPa
